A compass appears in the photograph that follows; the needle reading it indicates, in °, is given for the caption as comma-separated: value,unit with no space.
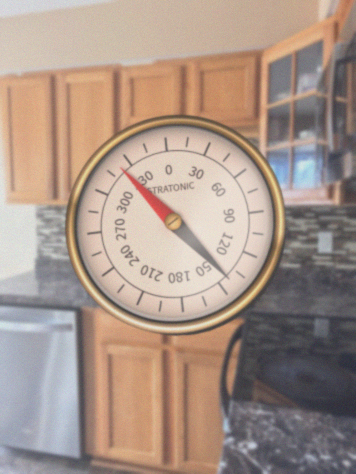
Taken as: 322.5,°
